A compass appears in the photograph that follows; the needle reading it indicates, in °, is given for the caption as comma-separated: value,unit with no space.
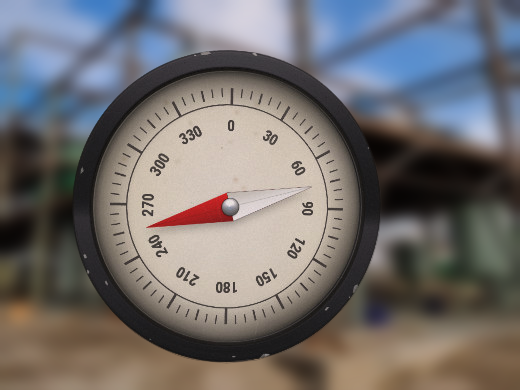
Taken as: 255,°
